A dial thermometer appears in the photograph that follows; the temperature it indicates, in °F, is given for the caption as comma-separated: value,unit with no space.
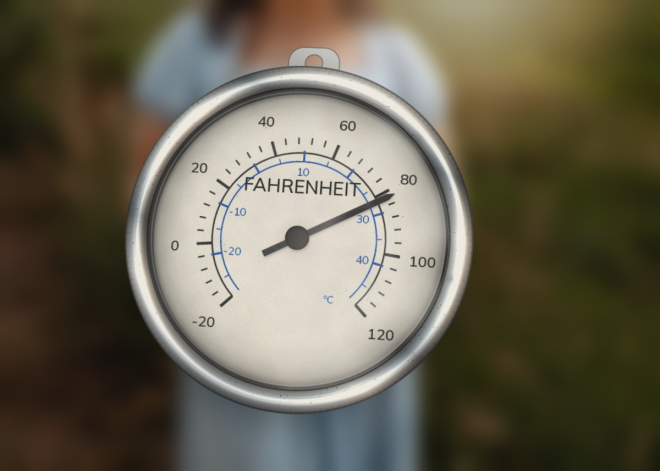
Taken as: 82,°F
